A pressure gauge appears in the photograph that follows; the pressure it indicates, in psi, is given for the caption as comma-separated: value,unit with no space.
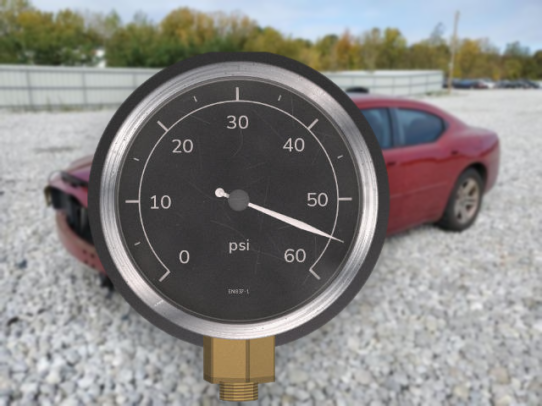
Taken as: 55,psi
